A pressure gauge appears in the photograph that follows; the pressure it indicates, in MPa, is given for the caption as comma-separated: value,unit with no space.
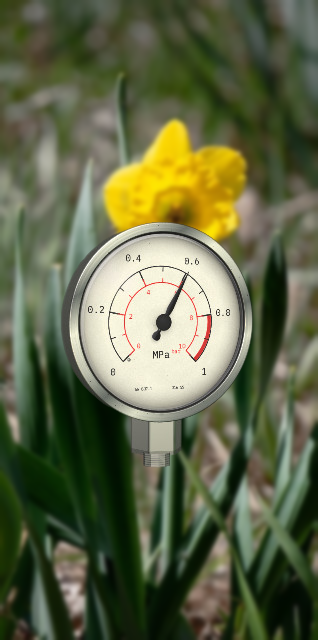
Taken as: 0.6,MPa
